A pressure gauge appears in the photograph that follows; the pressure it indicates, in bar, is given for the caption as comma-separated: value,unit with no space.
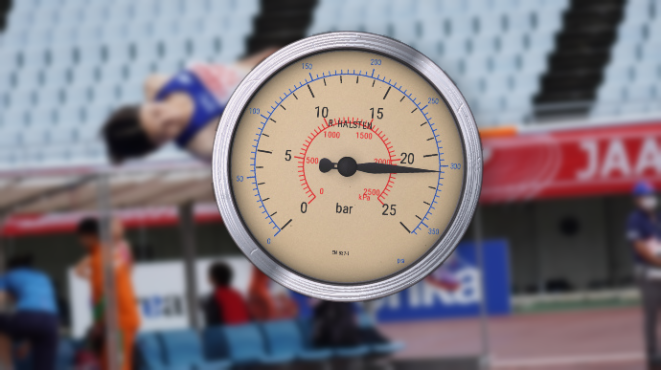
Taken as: 21,bar
